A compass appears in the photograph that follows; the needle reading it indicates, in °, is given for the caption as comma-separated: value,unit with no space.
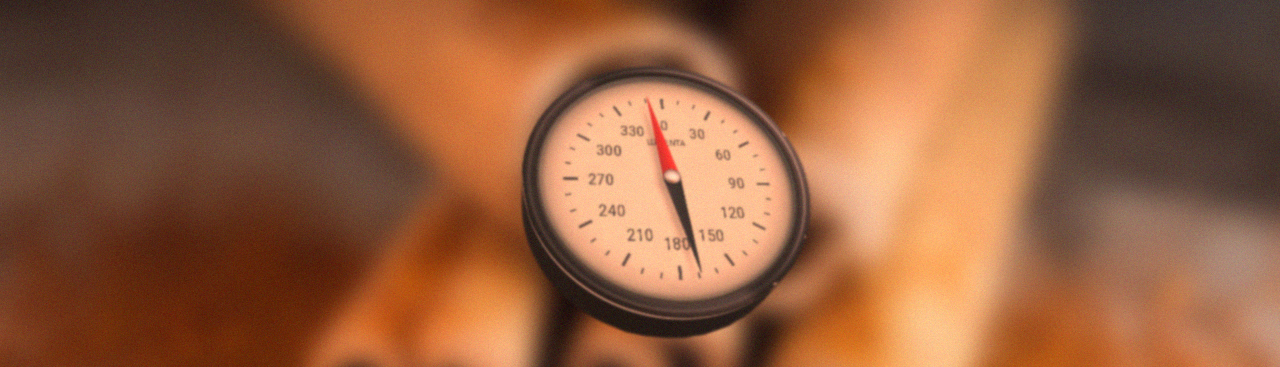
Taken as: 350,°
